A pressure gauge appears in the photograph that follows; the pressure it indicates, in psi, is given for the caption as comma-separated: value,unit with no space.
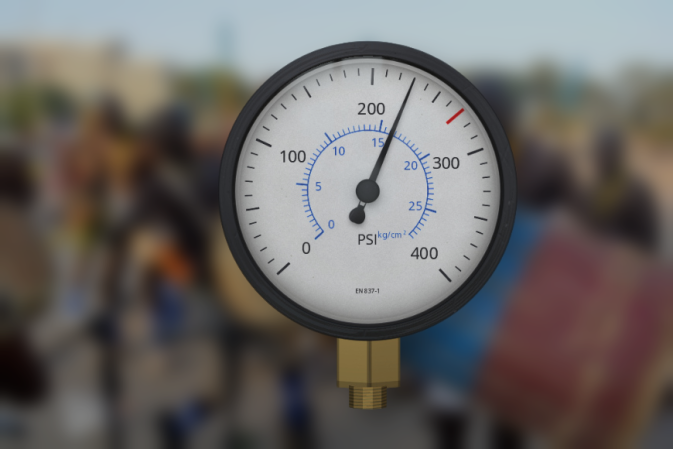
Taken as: 230,psi
